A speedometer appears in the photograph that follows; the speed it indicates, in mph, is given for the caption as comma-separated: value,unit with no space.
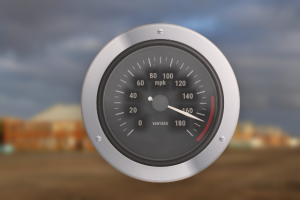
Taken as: 165,mph
